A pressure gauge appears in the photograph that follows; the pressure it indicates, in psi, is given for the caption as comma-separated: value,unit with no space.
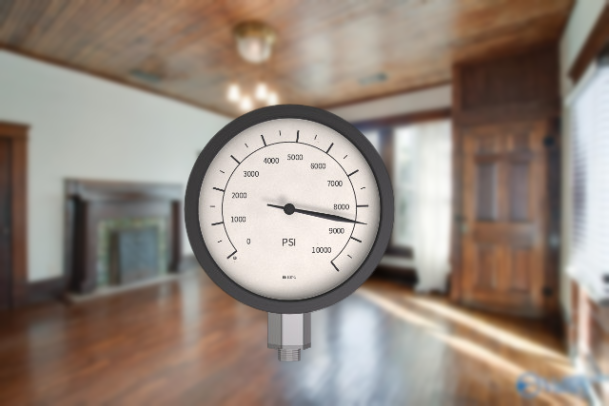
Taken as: 8500,psi
